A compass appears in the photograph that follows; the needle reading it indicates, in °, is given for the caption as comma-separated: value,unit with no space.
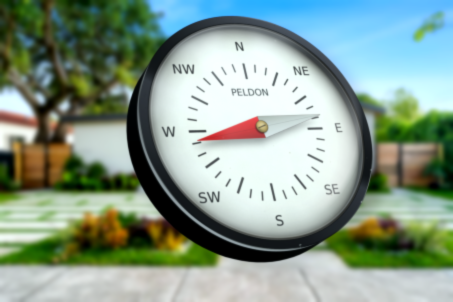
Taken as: 260,°
